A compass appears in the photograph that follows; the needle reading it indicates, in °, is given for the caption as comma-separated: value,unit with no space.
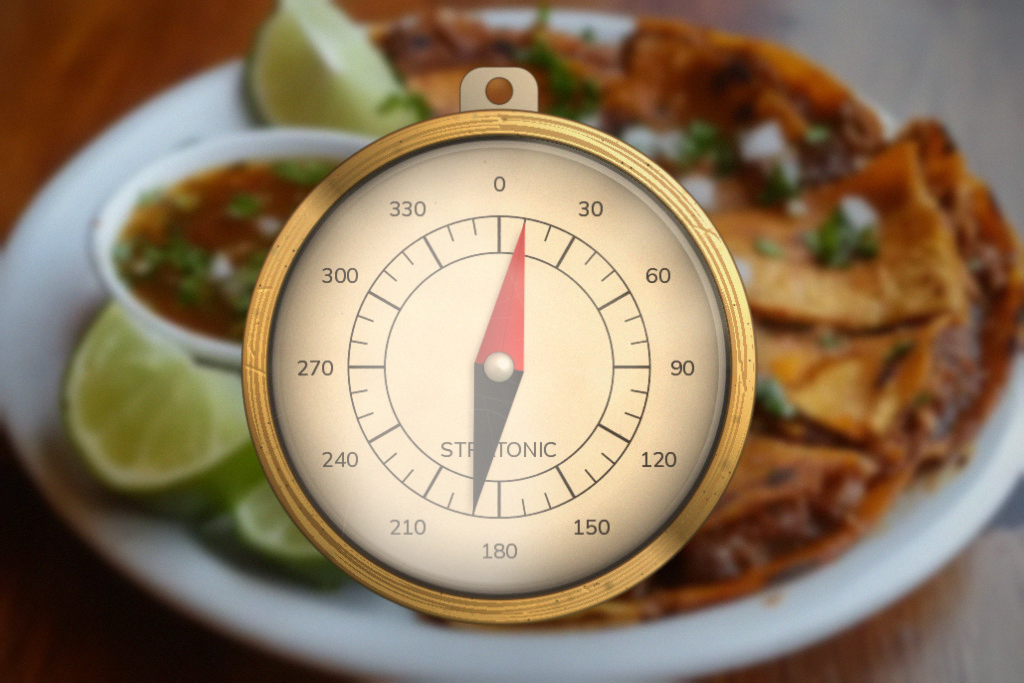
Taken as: 10,°
